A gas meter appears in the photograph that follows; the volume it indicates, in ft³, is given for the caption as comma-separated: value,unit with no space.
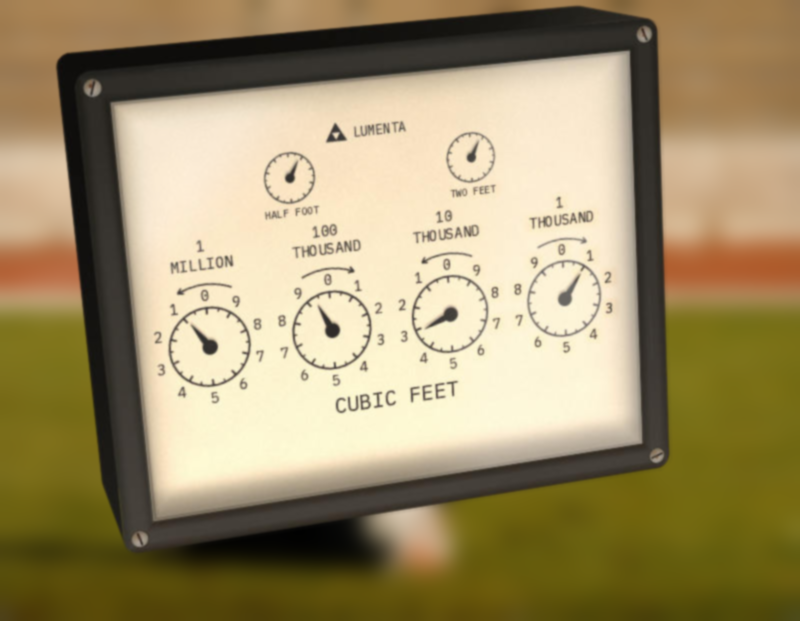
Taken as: 93100,ft³
